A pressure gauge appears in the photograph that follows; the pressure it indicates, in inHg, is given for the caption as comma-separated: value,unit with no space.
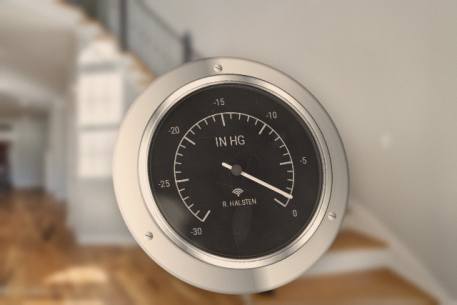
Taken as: -1,inHg
